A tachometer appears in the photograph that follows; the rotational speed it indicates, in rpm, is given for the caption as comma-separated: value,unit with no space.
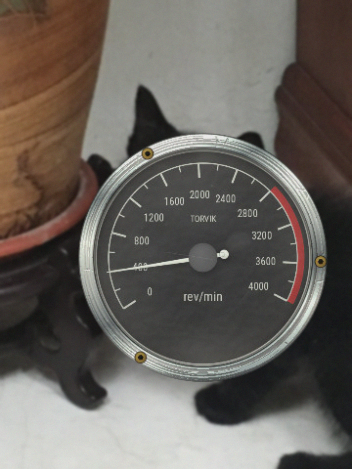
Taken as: 400,rpm
